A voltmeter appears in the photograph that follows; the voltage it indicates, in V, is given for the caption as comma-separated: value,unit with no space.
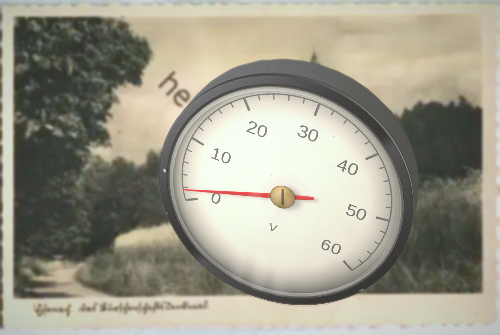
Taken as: 2,V
